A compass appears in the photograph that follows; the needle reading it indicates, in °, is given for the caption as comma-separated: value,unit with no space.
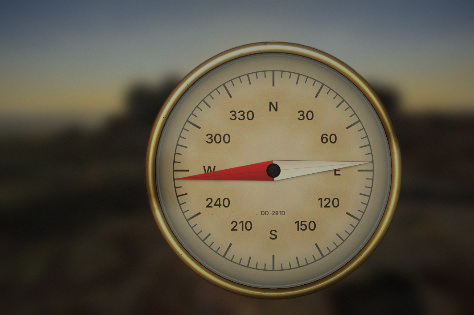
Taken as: 265,°
